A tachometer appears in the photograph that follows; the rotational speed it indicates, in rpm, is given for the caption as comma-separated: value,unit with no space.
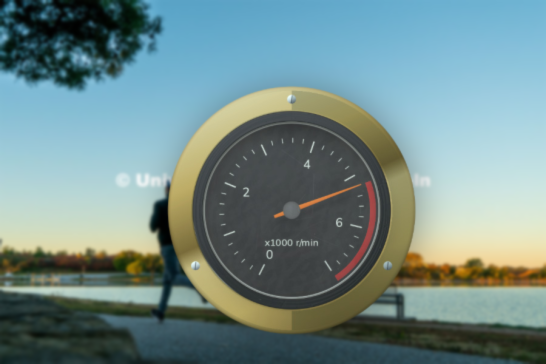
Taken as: 5200,rpm
